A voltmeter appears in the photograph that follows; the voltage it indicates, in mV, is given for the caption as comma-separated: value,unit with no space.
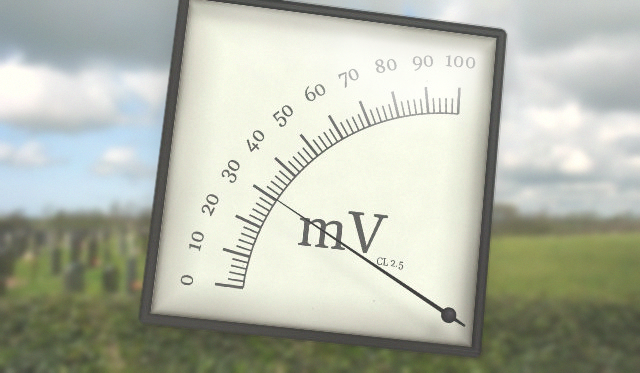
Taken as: 30,mV
